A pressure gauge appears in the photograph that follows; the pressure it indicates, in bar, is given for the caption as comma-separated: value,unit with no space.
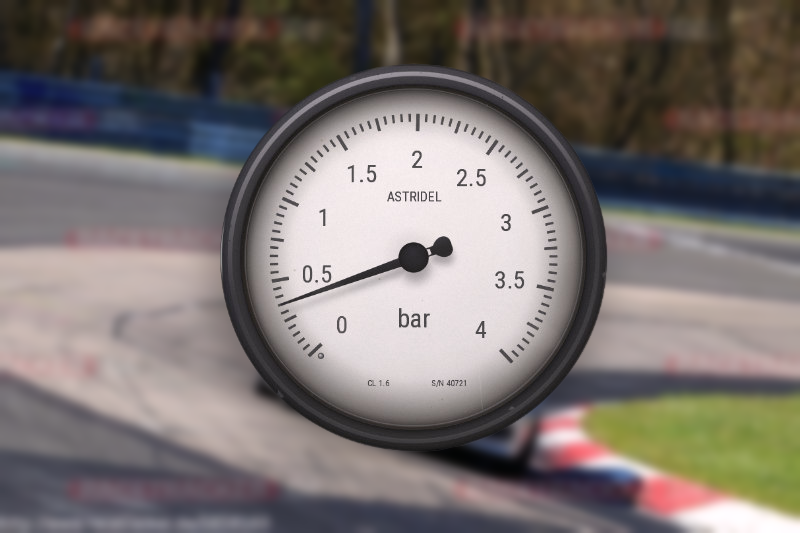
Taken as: 0.35,bar
